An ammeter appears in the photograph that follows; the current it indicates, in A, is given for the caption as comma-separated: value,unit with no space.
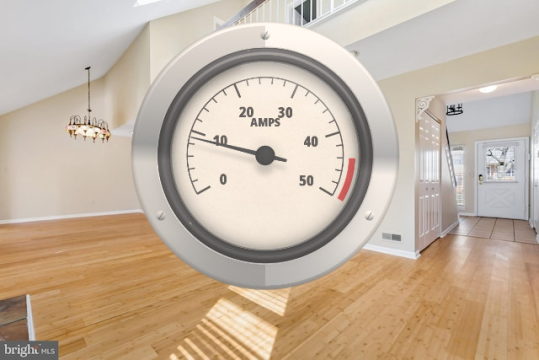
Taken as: 9,A
